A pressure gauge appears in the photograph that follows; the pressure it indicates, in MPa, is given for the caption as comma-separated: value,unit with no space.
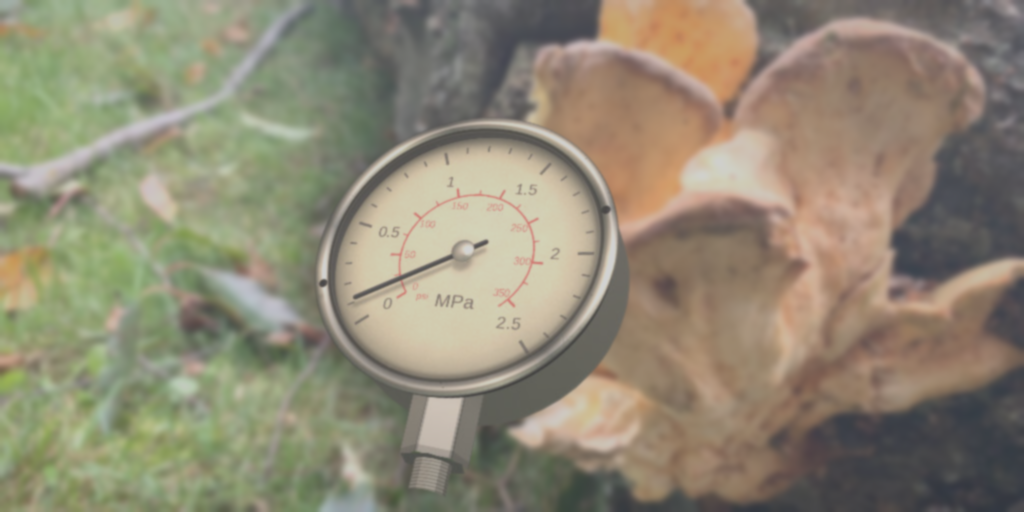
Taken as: 0.1,MPa
